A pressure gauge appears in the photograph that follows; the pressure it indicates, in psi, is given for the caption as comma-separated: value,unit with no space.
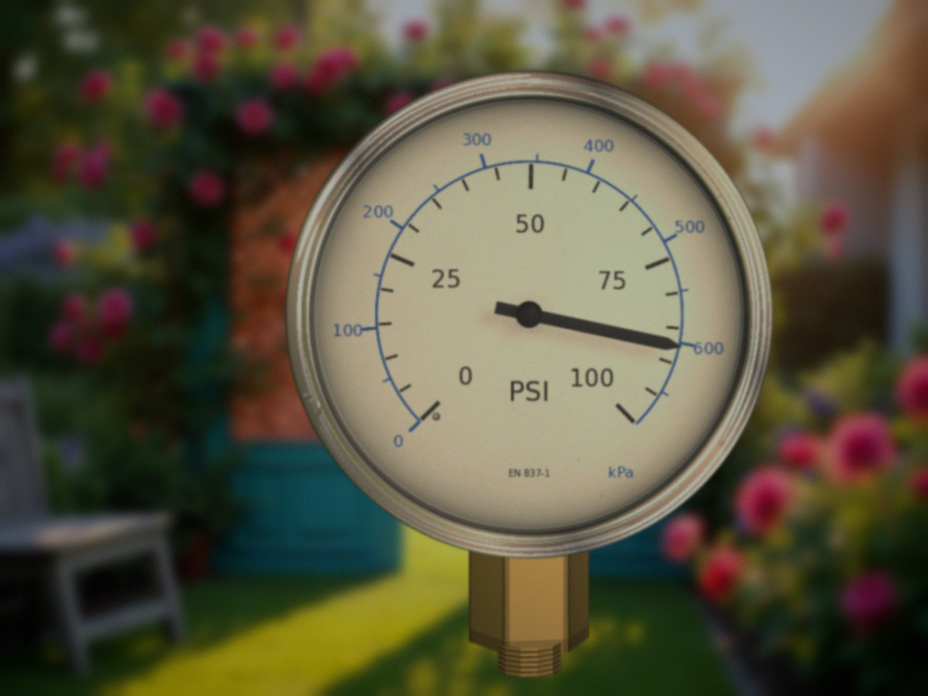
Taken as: 87.5,psi
